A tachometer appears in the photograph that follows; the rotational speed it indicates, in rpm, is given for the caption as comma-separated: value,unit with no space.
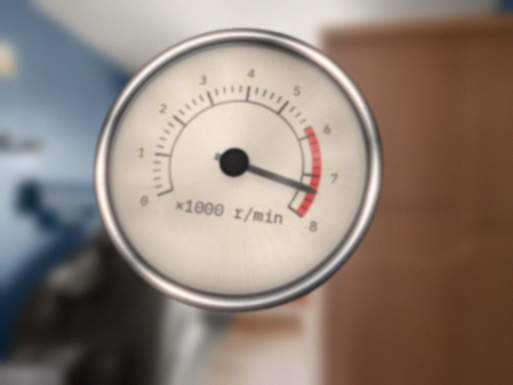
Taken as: 7400,rpm
